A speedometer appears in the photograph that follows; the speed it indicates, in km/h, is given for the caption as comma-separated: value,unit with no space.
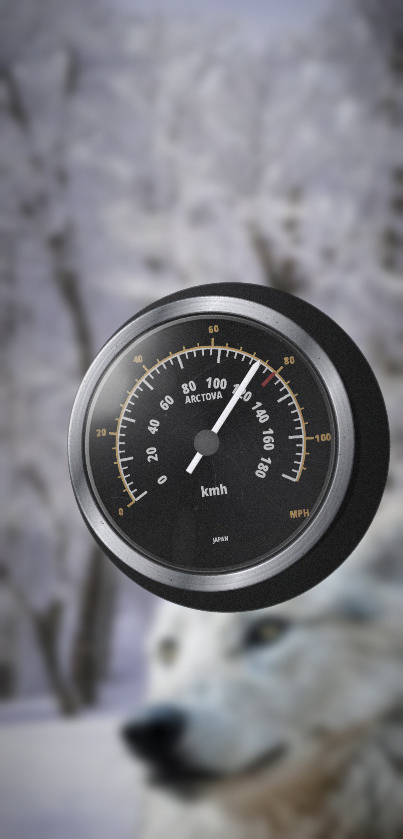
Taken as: 120,km/h
